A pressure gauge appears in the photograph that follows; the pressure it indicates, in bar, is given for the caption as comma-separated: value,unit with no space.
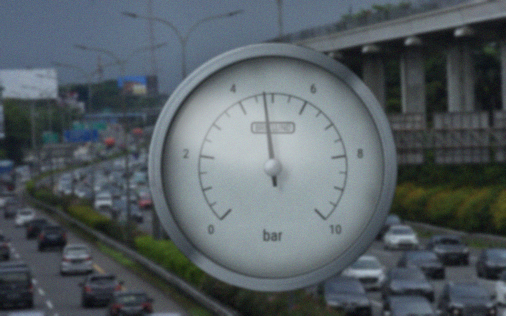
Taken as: 4.75,bar
